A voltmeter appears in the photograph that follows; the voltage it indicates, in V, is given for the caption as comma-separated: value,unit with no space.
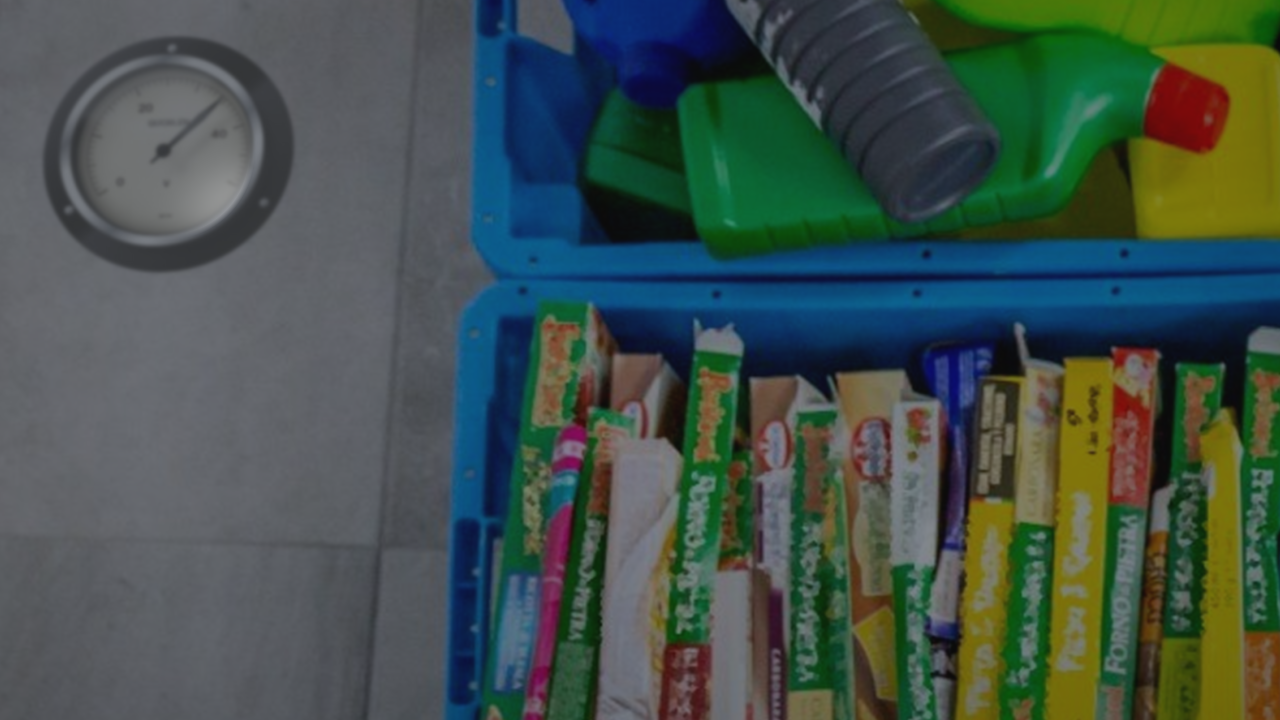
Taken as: 35,V
